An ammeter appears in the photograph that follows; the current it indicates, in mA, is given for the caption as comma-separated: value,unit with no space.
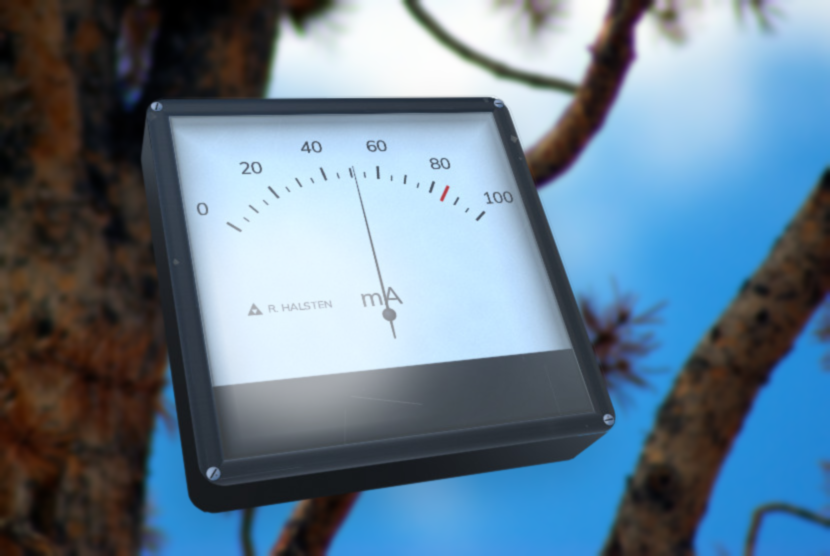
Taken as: 50,mA
